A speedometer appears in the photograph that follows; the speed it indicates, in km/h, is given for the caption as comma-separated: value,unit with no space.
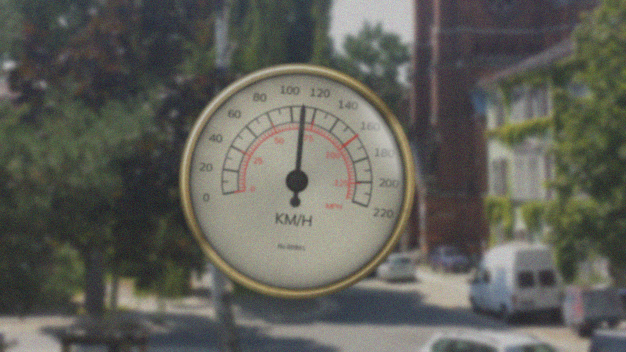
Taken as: 110,km/h
